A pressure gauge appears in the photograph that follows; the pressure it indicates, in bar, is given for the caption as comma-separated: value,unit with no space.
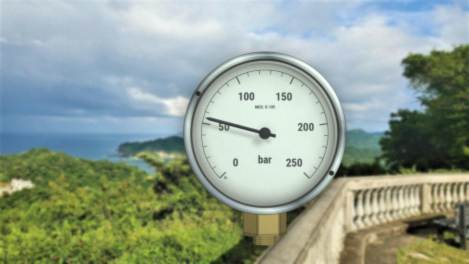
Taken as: 55,bar
